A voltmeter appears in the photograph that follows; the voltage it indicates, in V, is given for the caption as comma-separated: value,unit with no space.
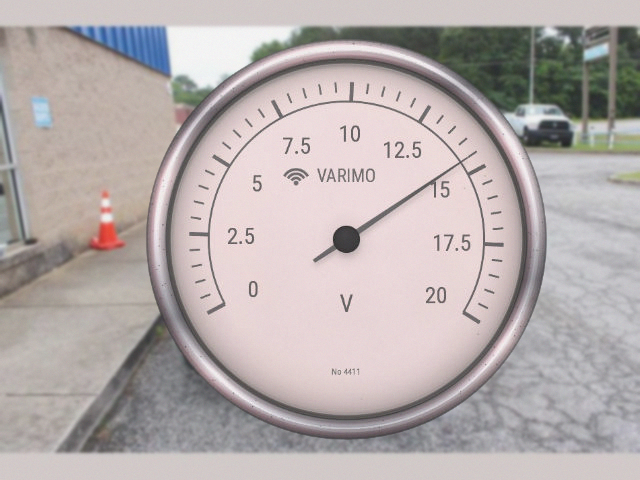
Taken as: 14.5,V
